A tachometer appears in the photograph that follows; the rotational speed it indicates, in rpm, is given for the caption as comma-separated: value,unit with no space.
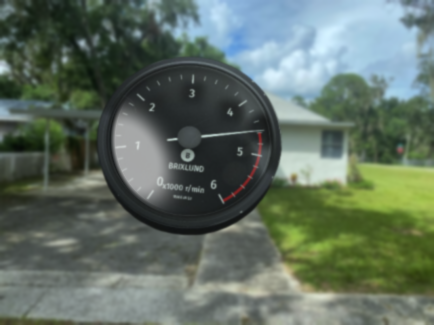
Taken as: 4600,rpm
